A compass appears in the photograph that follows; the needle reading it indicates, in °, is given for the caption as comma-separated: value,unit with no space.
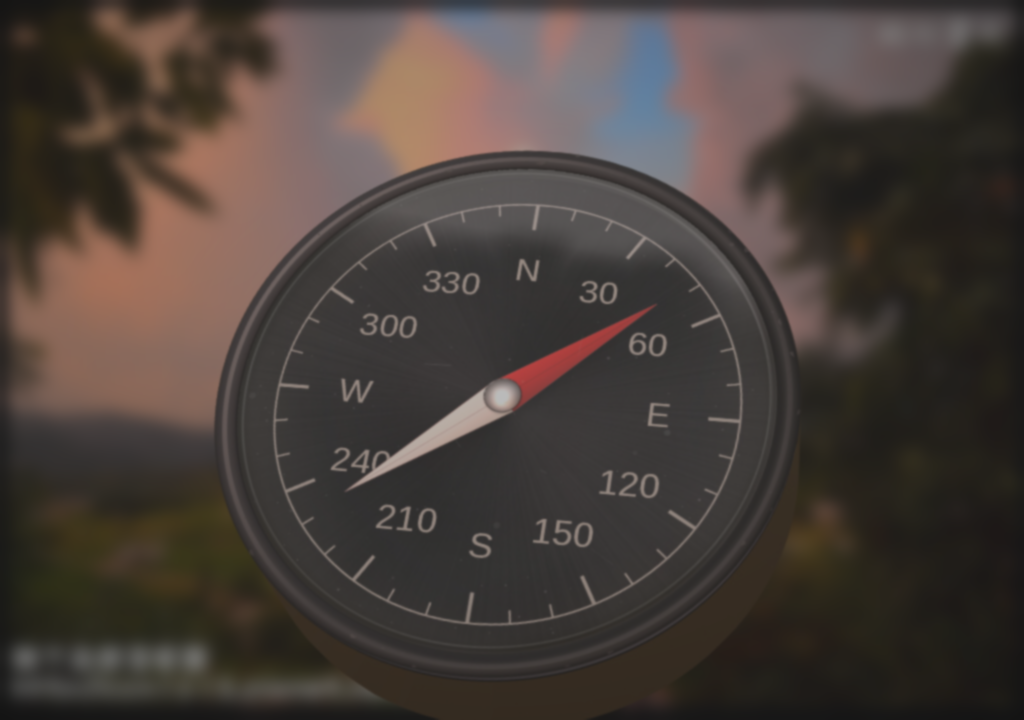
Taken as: 50,°
